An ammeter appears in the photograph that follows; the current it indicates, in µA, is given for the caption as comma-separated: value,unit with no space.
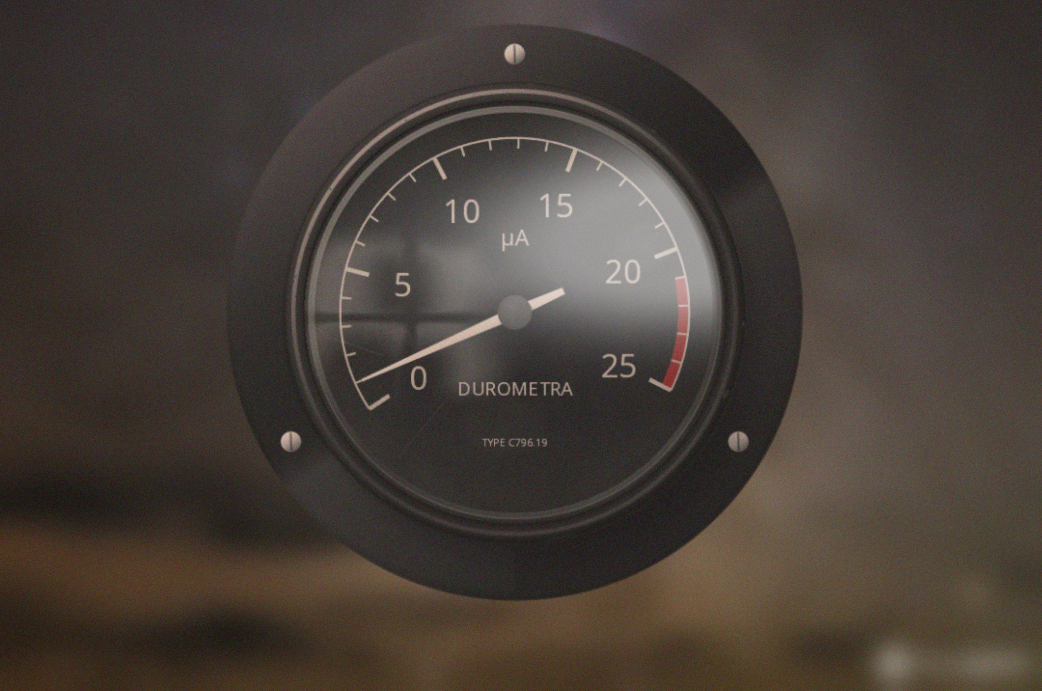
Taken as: 1,µA
